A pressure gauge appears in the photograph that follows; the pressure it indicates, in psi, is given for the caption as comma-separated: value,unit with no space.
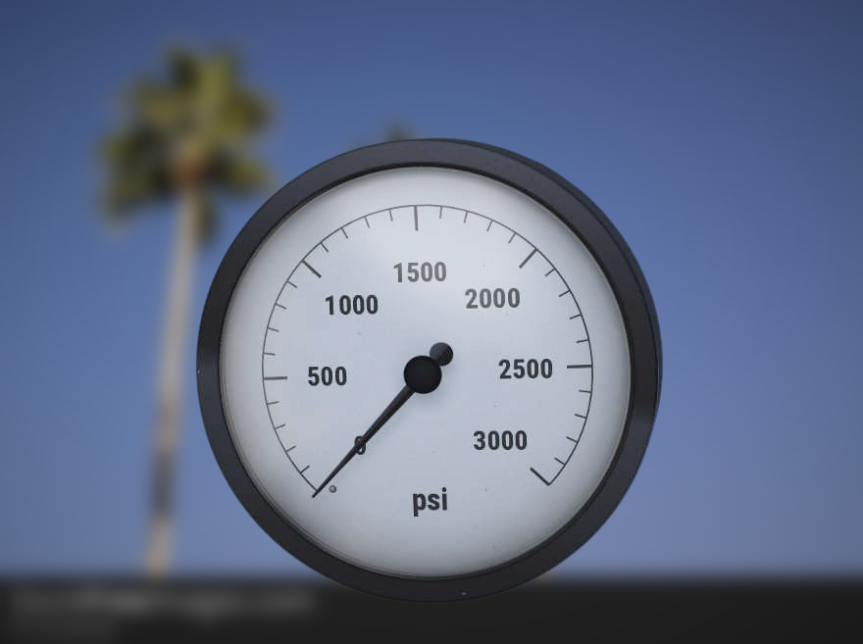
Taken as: 0,psi
